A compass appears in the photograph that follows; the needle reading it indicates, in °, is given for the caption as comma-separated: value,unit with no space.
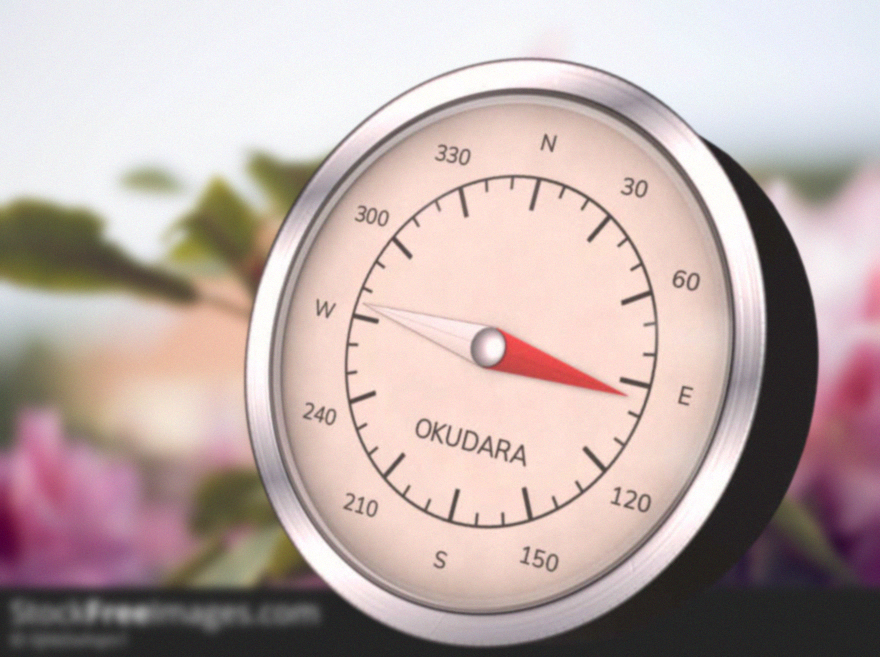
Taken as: 95,°
